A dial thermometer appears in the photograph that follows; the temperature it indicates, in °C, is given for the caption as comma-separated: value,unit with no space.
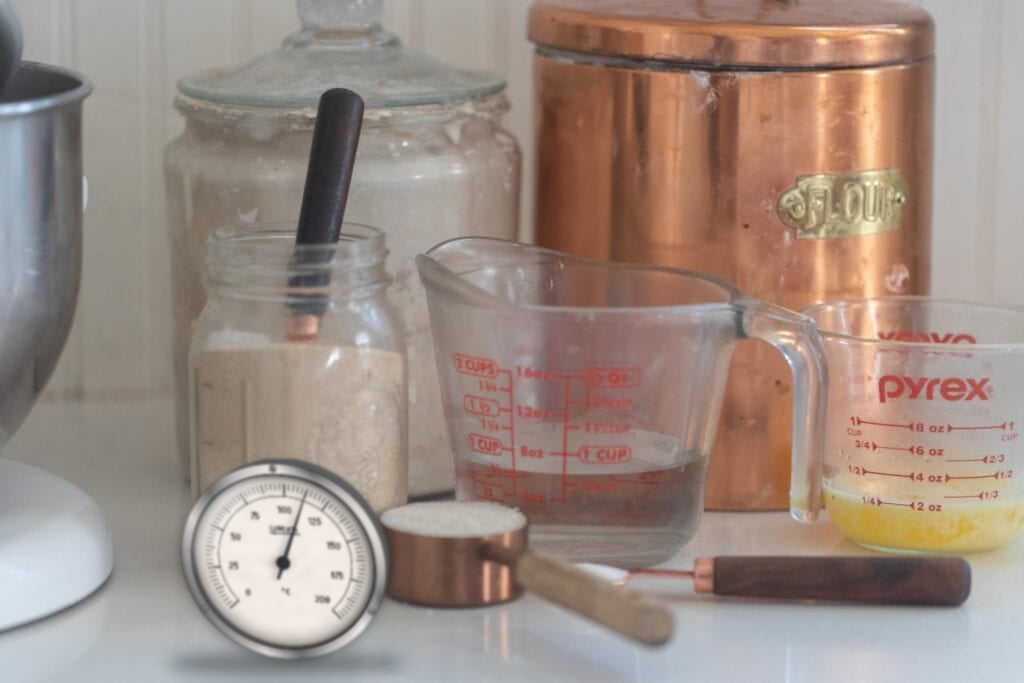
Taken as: 112.5,°C
